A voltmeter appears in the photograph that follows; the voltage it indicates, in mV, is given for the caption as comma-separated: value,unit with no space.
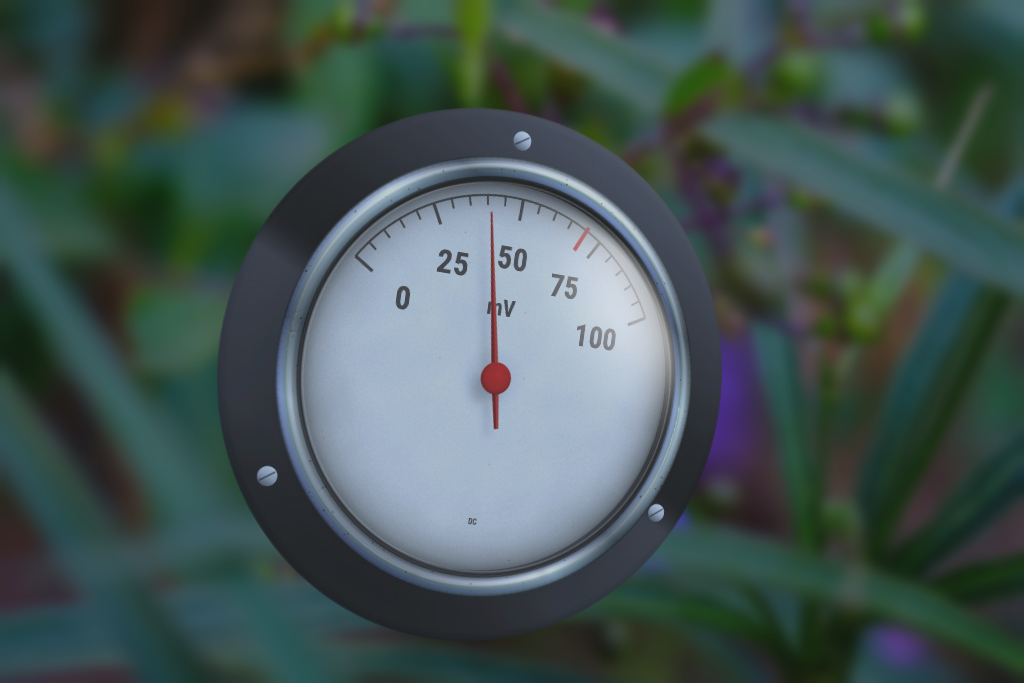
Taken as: 40,mV
